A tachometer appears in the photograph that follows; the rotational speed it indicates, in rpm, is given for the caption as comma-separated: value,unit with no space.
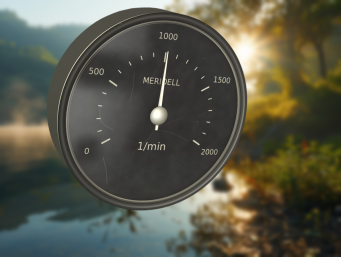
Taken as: 1000,rpm
